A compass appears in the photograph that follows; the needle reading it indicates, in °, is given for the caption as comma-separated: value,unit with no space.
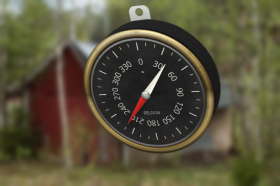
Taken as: 220,°
